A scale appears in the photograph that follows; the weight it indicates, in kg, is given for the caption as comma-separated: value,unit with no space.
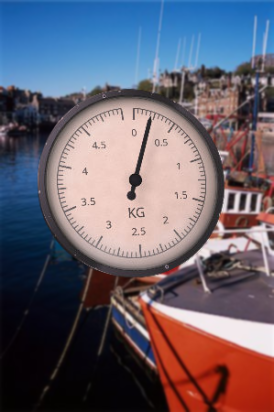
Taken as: 0.2,kg
